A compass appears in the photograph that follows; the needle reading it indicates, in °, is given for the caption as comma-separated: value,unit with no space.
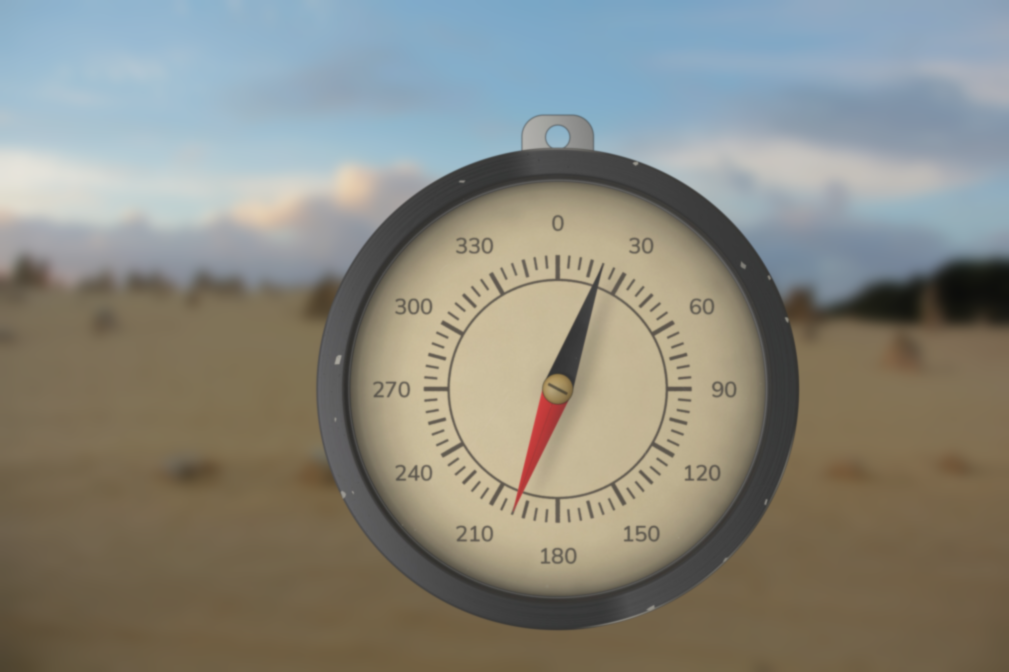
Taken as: 200,°
